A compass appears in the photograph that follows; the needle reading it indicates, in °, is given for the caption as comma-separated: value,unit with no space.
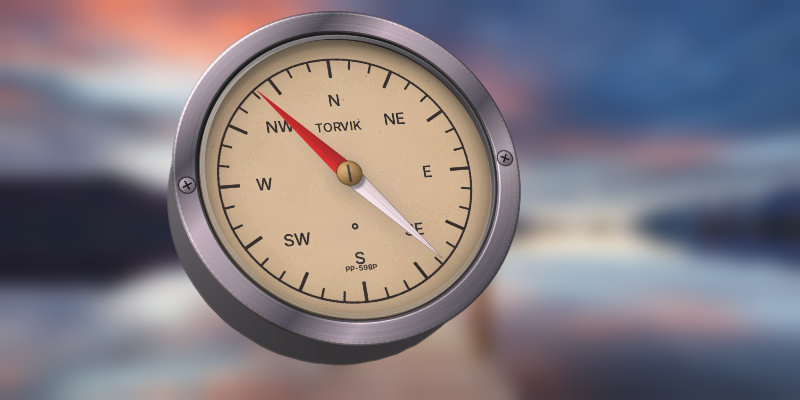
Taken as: 320,°
